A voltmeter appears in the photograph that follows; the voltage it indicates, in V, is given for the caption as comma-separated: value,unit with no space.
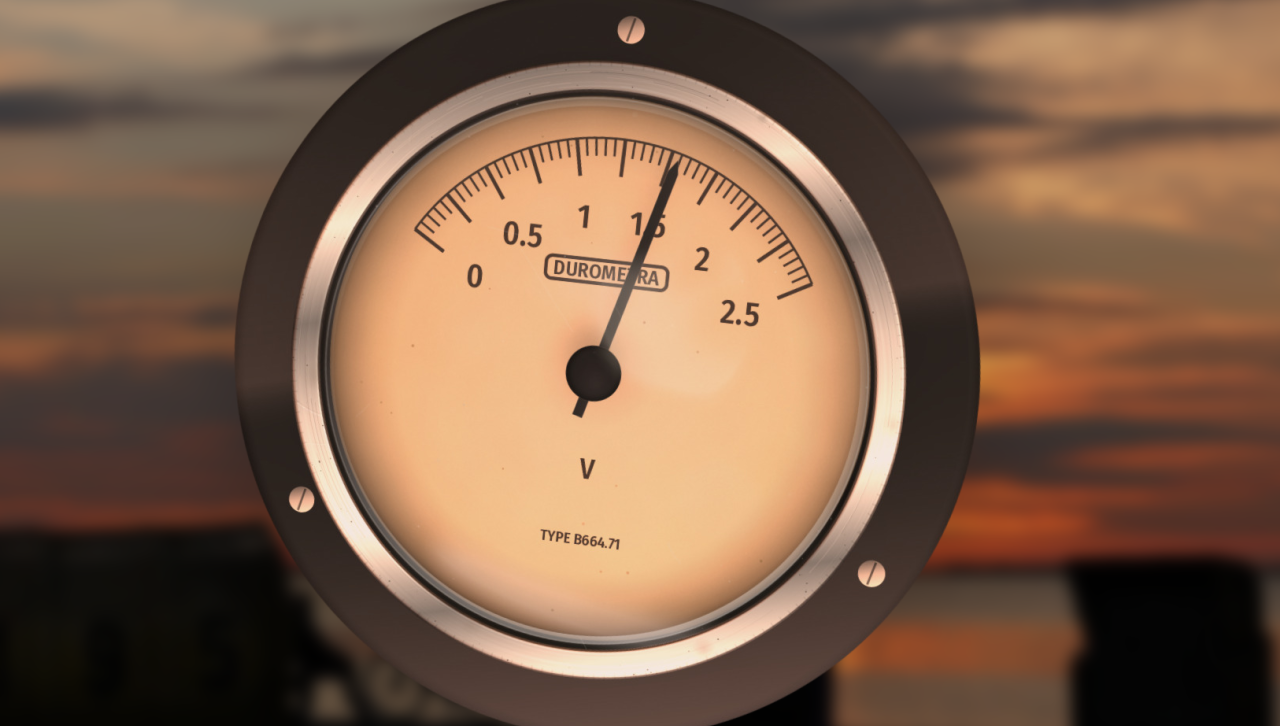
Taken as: 1.55,V
